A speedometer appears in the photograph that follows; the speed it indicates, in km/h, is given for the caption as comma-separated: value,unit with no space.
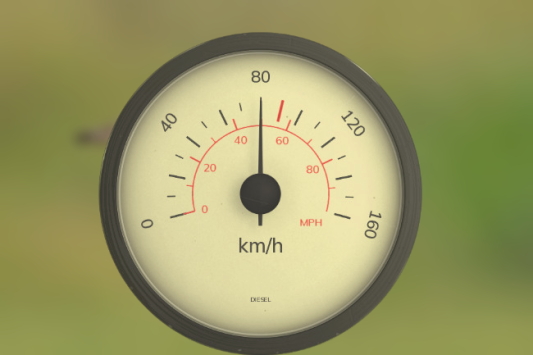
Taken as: 80,km/h
